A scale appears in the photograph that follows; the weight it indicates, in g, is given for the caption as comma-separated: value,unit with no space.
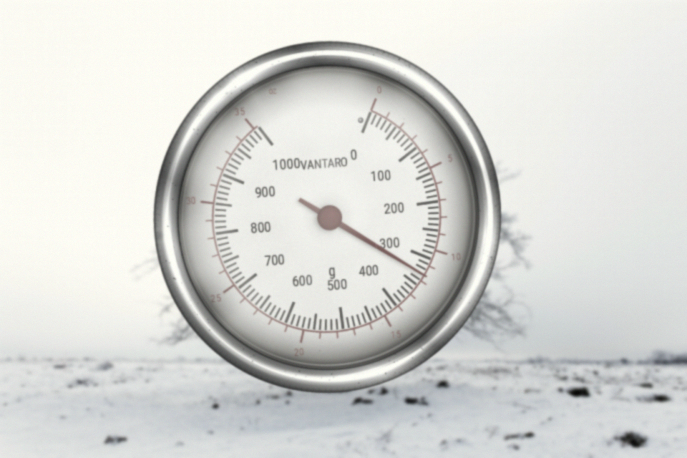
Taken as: 330,g
